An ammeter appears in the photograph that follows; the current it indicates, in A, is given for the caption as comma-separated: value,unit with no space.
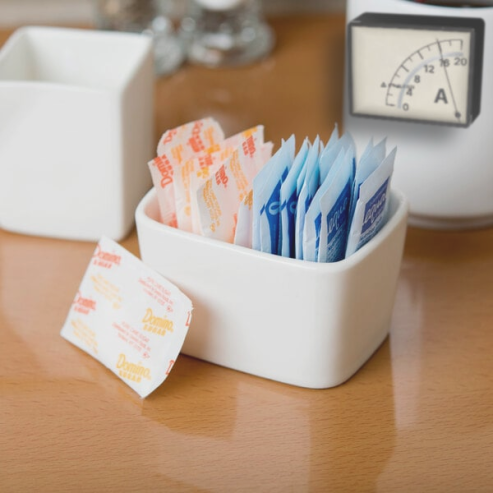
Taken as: 16,A
